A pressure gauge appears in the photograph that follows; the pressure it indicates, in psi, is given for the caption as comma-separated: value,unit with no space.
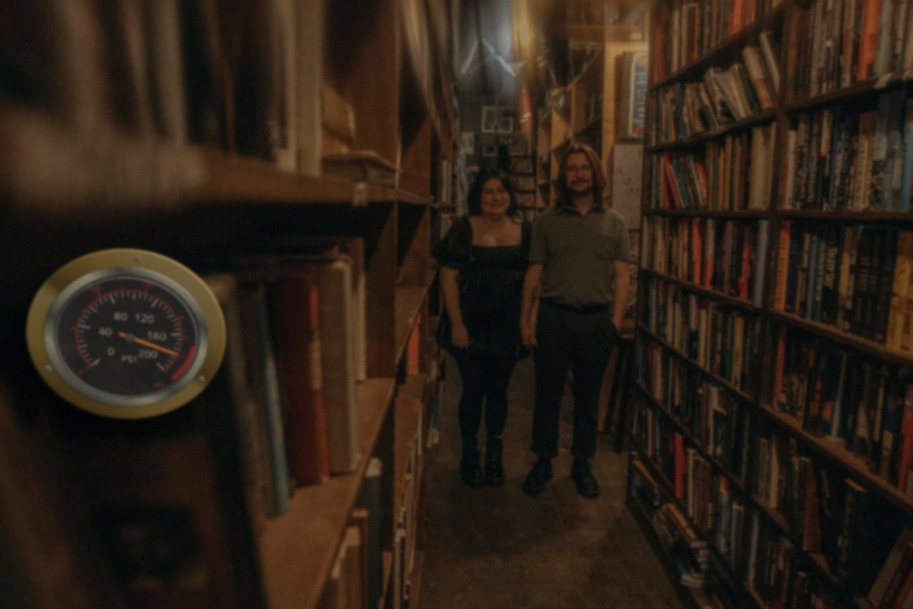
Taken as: 180,psi
